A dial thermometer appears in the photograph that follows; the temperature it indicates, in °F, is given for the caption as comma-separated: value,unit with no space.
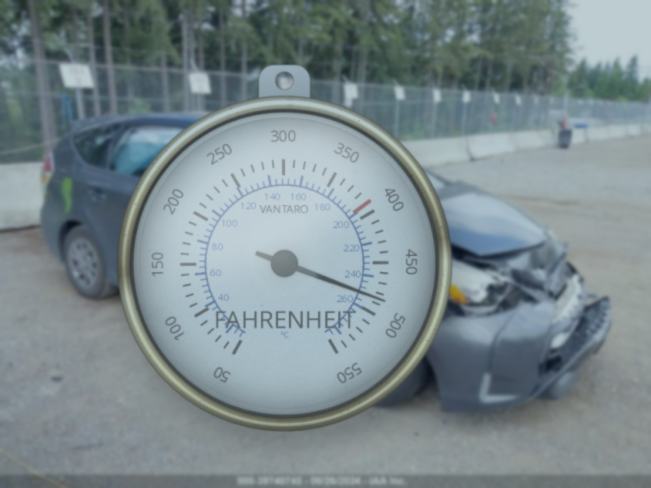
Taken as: 485,°F
